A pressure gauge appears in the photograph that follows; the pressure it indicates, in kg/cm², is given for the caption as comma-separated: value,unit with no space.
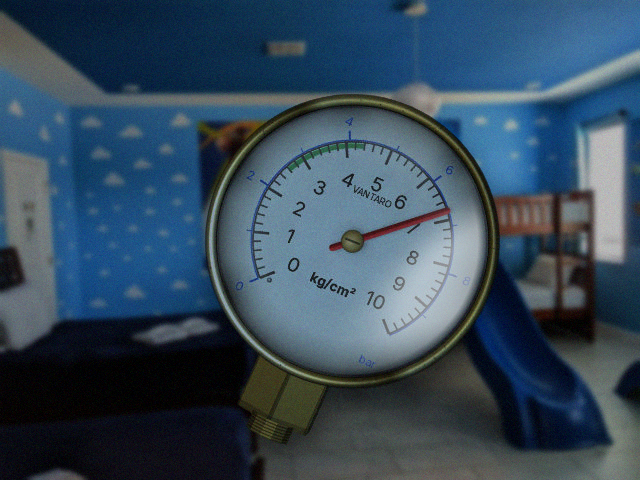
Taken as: 6.8,kg/cm²
